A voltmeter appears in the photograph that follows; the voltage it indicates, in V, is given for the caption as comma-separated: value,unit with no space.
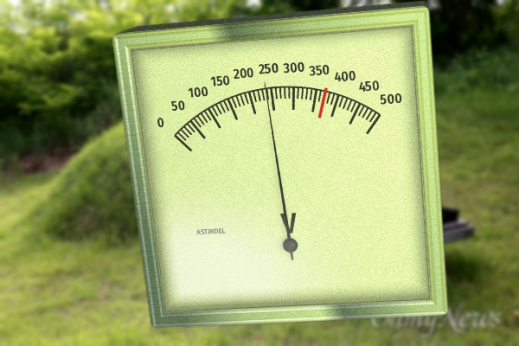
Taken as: 240,V
